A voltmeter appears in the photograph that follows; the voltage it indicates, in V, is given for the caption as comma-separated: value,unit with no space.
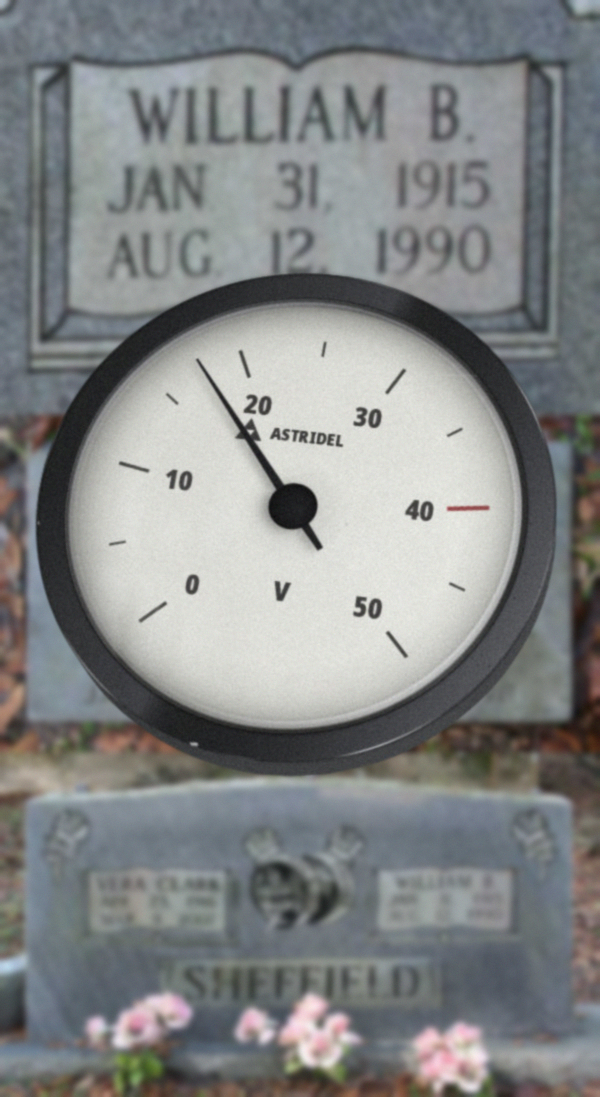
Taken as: 17.5,V
